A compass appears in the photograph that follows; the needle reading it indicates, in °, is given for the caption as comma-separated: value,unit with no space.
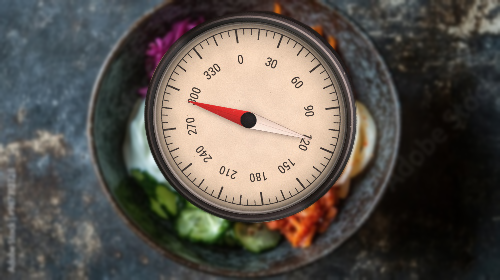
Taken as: 295,°
